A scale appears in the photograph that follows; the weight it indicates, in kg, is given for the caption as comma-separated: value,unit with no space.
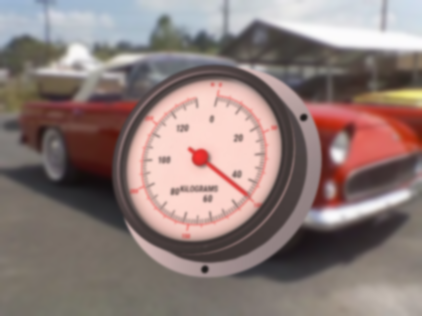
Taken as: 45,kg
